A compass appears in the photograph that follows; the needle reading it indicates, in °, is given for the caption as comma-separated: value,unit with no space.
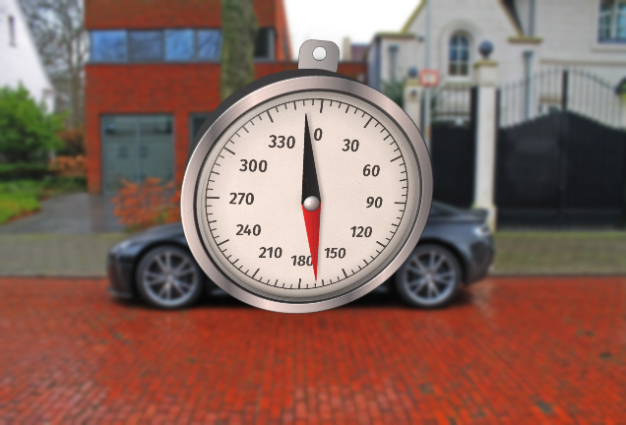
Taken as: 170,°
